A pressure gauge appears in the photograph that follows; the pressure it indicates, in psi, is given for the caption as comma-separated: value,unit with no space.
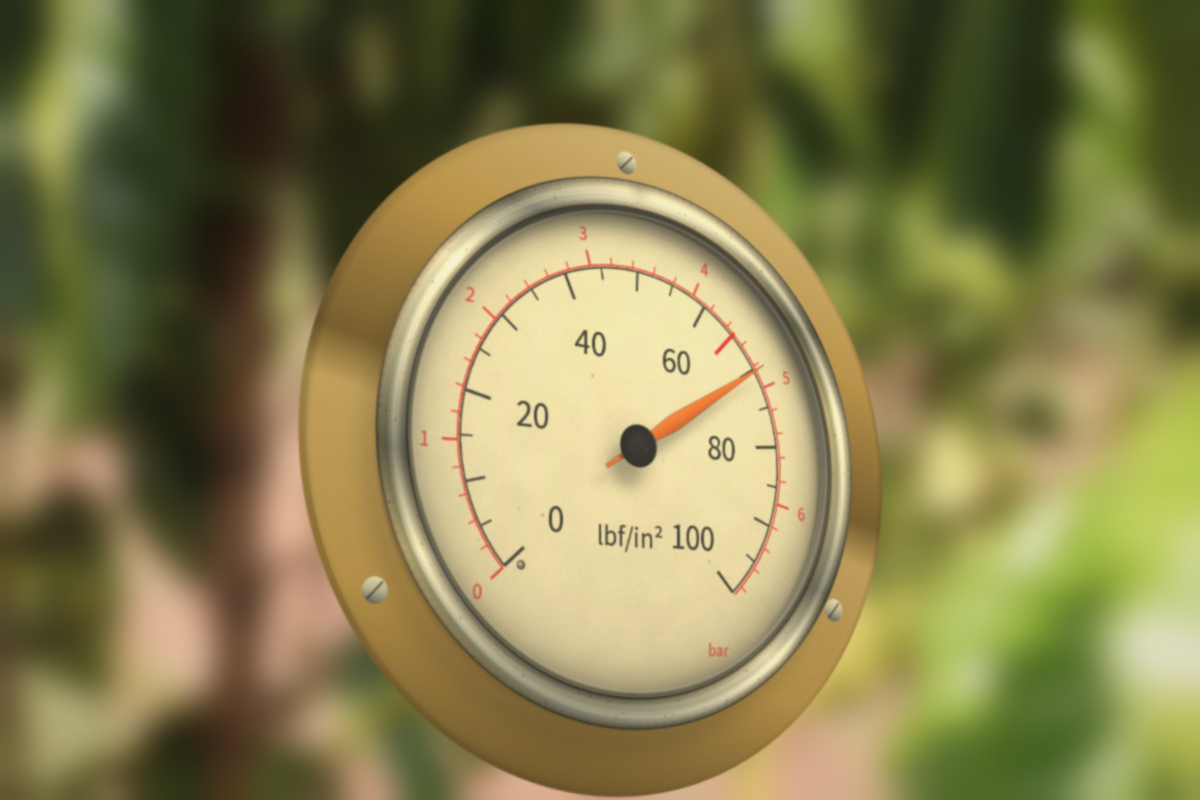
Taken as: 70,psi
